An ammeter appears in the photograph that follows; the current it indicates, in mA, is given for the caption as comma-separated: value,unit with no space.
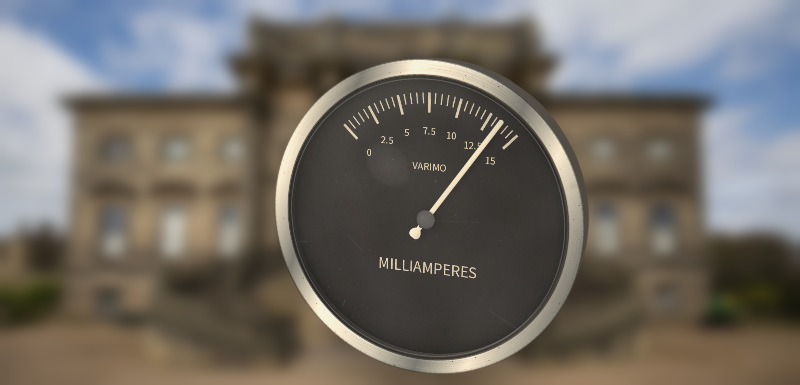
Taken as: 13.5,mA
